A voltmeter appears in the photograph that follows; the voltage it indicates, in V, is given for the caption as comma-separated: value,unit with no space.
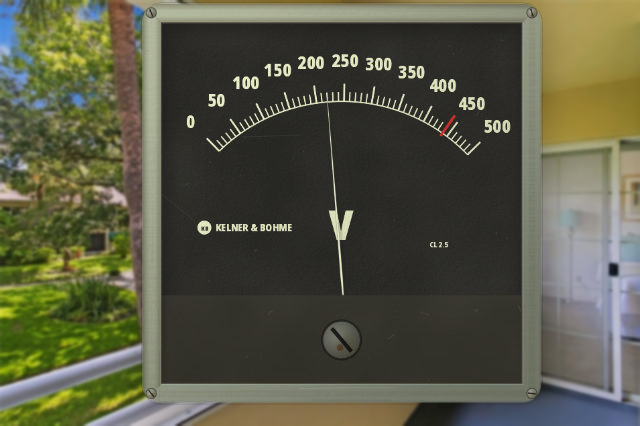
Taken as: 220,V
